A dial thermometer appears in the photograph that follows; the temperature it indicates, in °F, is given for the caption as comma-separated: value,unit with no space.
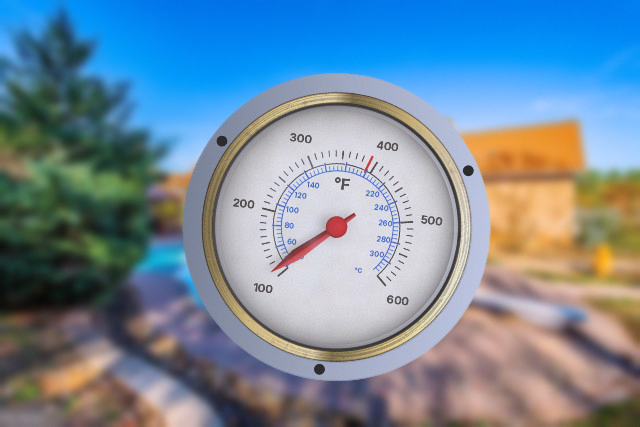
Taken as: 110,°F
